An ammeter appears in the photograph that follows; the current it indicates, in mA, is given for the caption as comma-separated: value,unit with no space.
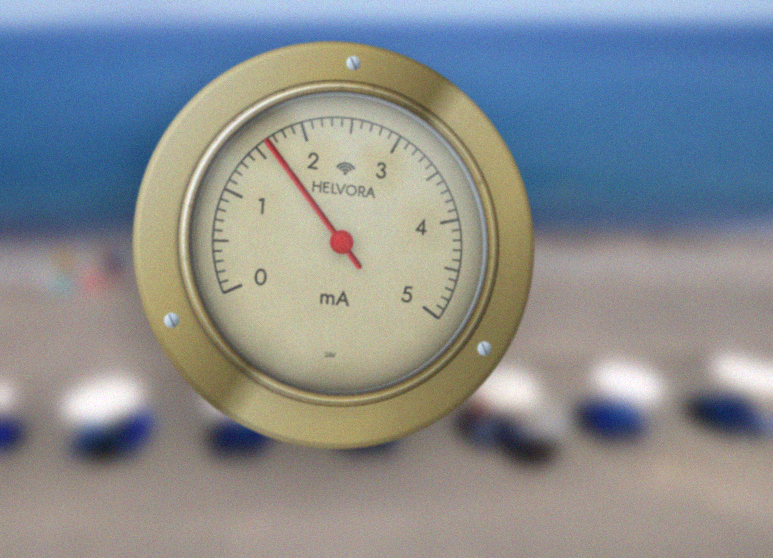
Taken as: 1.6,mA
